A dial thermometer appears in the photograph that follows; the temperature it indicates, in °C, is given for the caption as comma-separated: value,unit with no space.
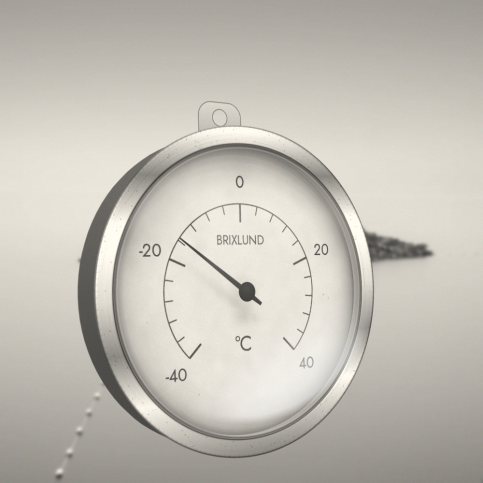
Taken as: -16,°C
